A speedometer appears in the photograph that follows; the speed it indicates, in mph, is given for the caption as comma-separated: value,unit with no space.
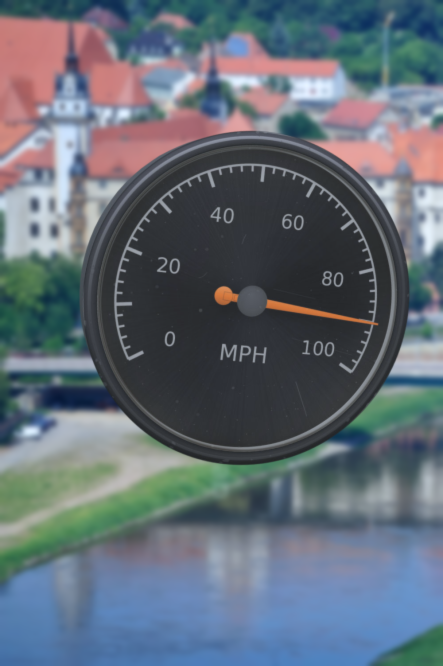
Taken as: 90,mph
